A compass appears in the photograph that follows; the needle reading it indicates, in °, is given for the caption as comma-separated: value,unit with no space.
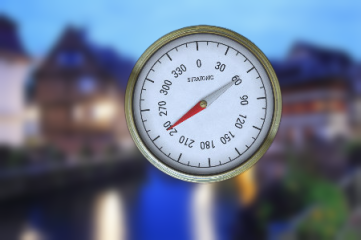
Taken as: 240,°
